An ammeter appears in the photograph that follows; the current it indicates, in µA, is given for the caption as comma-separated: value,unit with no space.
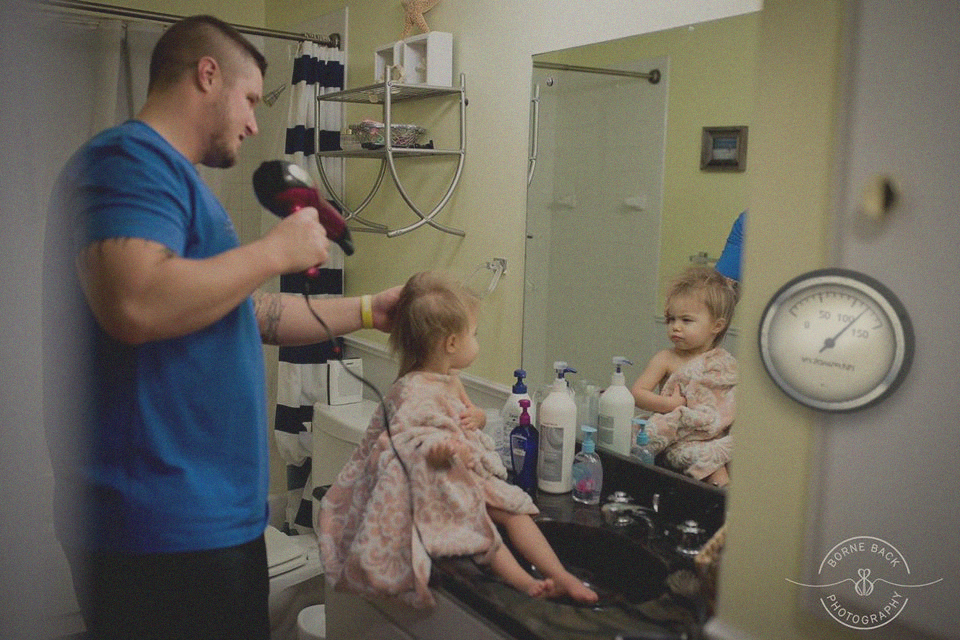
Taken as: 120,µA
